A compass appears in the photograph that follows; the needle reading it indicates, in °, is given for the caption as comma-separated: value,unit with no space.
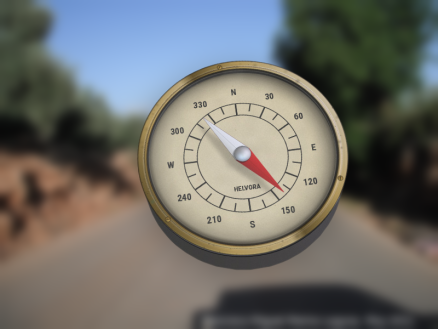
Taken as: 142.5,°
